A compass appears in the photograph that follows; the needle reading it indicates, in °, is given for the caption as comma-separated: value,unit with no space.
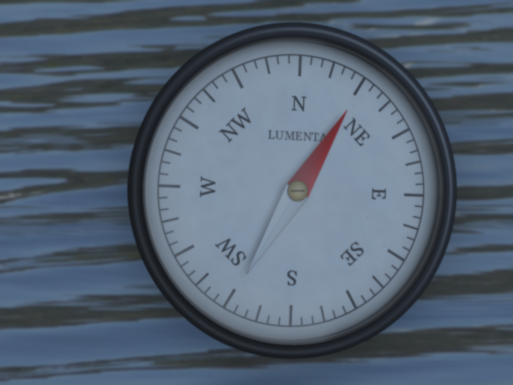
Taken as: 30,°
